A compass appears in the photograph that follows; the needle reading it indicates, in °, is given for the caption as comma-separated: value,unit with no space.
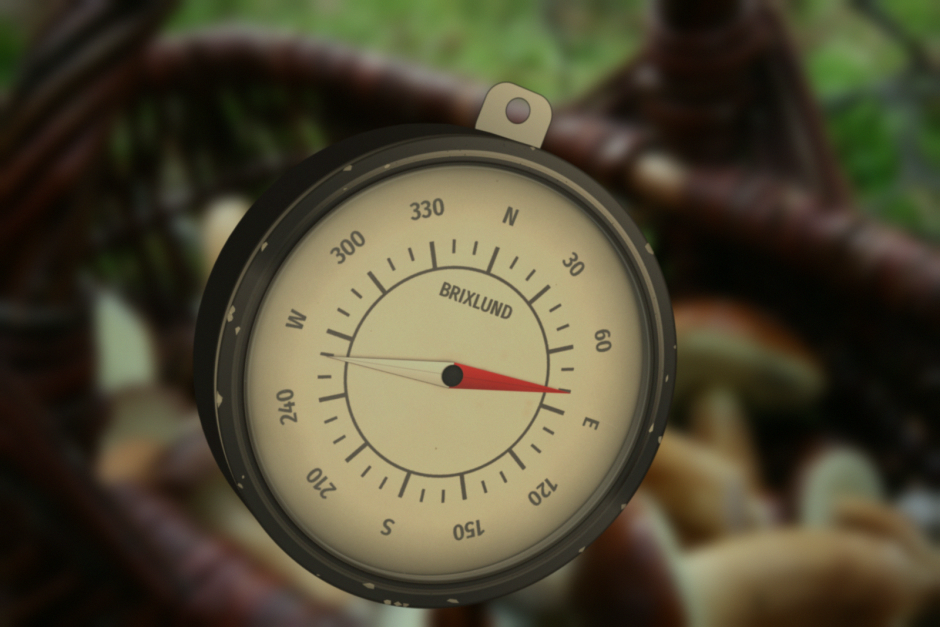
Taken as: 80,°
